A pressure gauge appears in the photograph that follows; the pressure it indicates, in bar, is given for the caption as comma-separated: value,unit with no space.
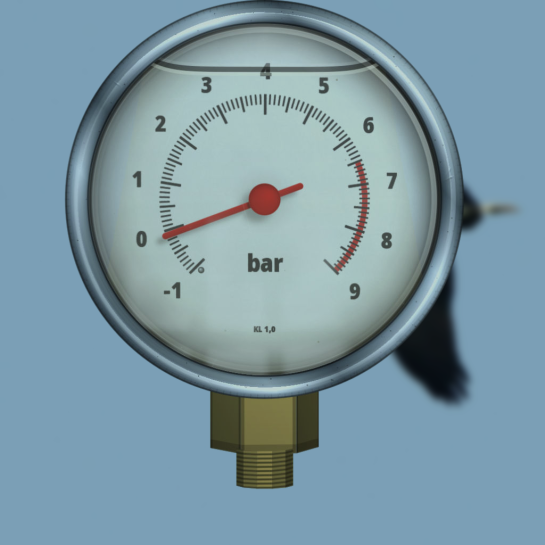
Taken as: -0.1,bar
